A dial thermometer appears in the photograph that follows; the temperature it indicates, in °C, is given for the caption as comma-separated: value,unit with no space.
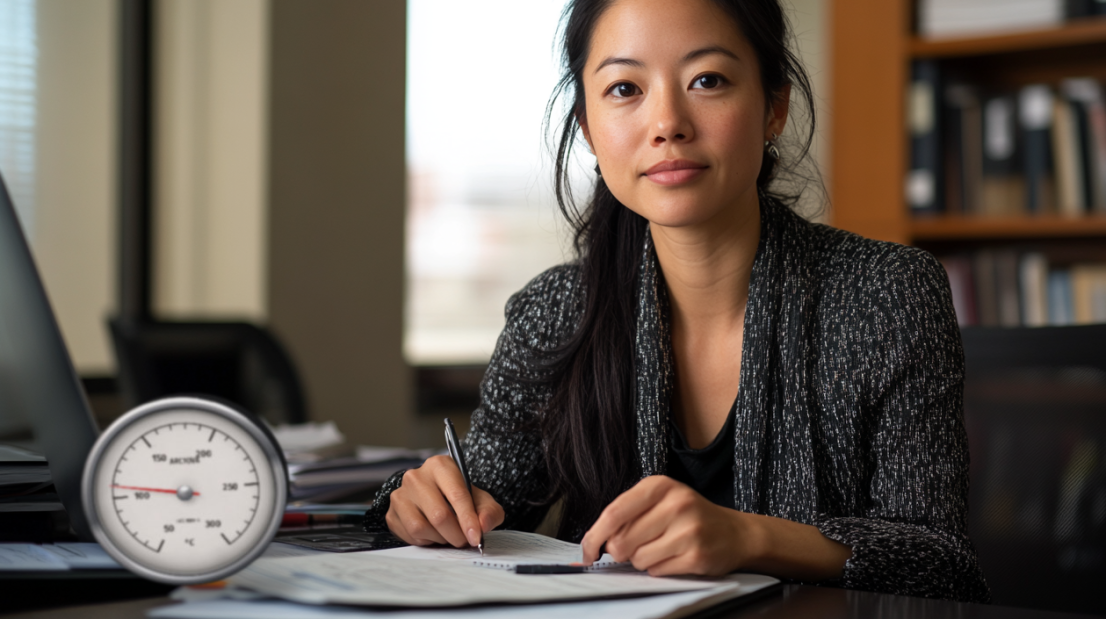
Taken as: 110,°C
